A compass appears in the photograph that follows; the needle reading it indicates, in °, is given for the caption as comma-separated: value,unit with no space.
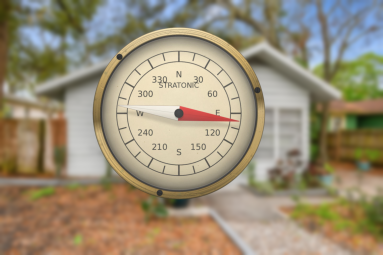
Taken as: 97.5,°
